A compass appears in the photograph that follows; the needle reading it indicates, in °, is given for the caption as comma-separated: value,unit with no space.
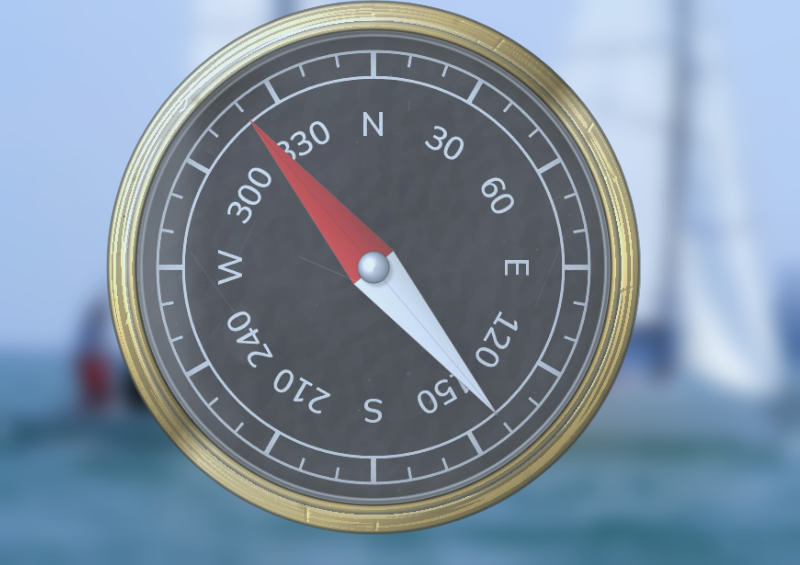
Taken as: 320,°
